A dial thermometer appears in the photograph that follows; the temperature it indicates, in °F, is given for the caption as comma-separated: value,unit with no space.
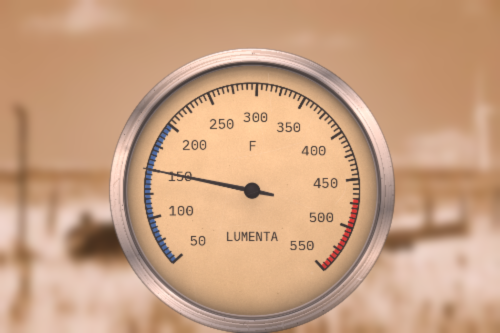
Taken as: 150,°F
